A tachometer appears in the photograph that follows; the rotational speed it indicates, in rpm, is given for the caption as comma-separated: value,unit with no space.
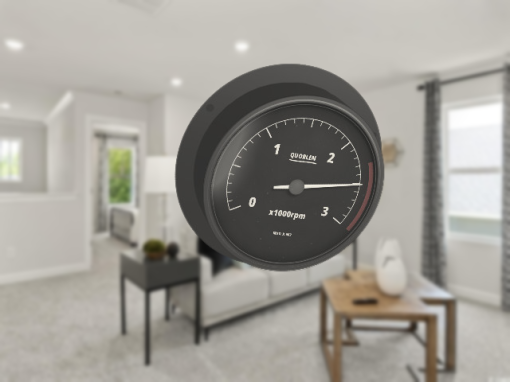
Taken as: 2500,rpm
